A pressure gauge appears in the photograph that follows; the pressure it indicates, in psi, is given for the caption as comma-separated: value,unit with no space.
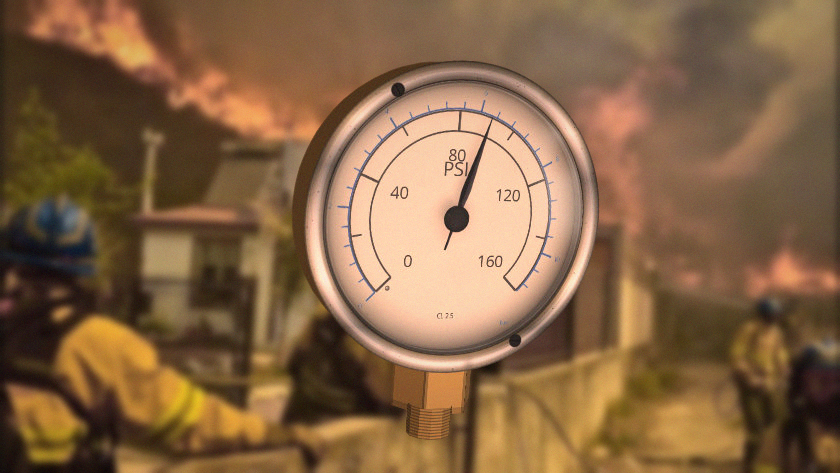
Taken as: 90,psi
